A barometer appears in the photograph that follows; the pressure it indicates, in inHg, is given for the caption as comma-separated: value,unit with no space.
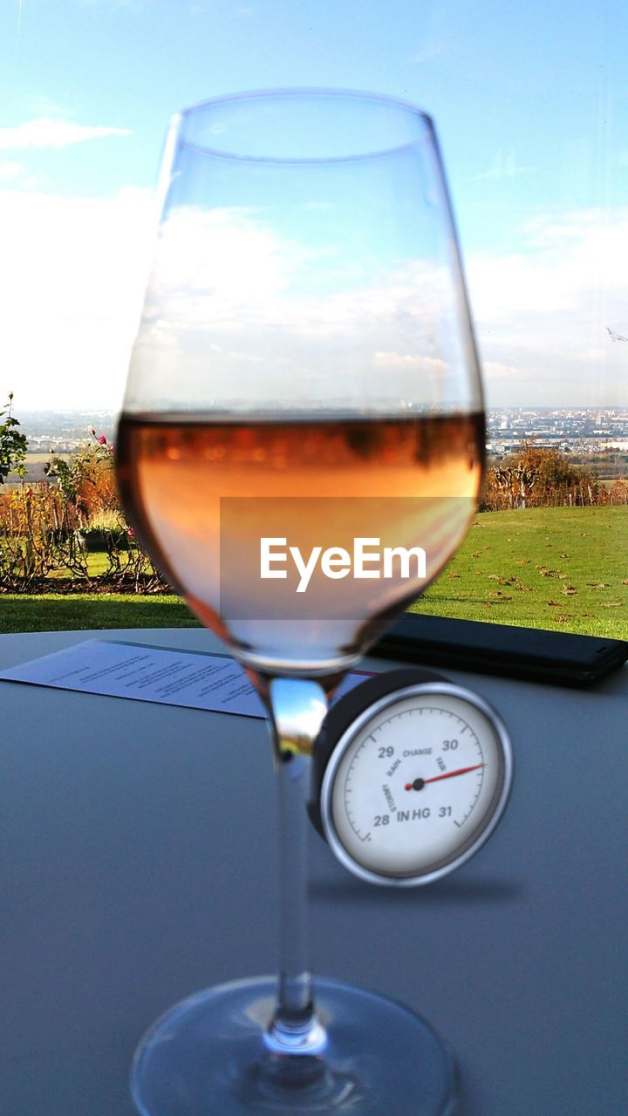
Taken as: 30.4,inHg
